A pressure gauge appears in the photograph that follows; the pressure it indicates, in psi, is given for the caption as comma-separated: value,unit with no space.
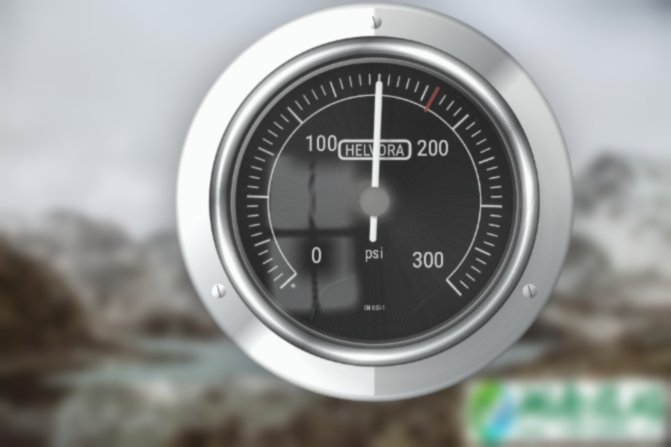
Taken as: 150,psi
